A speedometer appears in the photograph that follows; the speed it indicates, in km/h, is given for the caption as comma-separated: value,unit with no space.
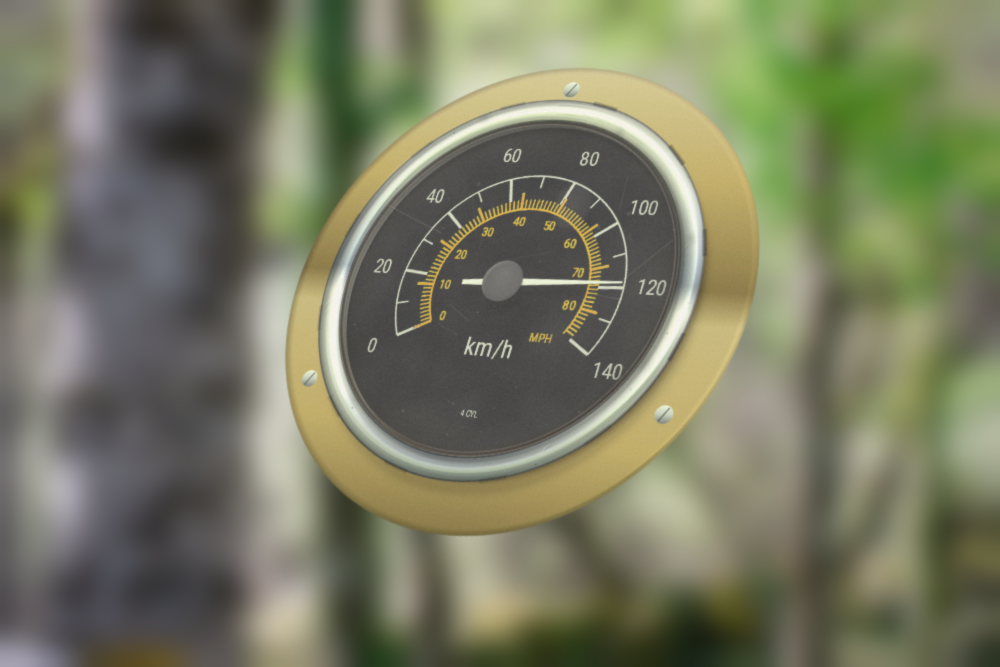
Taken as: 120,km/h
